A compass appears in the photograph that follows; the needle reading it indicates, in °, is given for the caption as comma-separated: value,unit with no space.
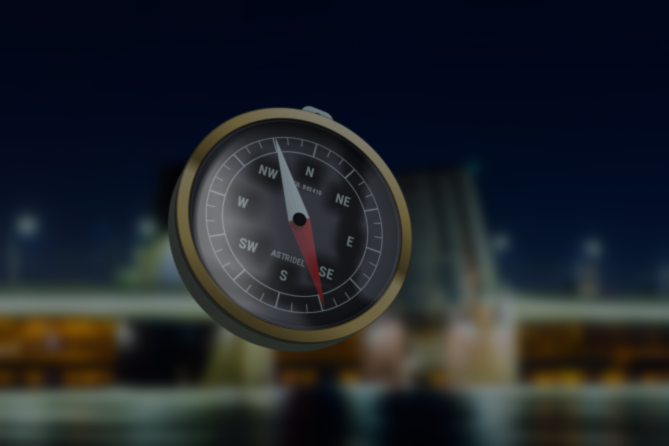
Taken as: 150,°
